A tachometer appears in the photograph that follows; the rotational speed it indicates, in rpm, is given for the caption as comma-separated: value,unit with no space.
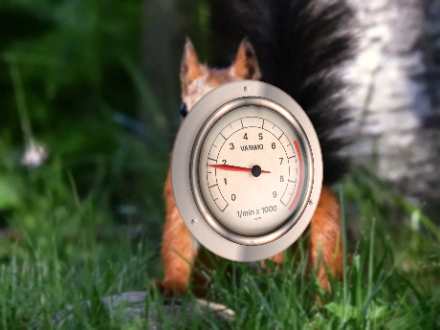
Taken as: 1750,rpm
